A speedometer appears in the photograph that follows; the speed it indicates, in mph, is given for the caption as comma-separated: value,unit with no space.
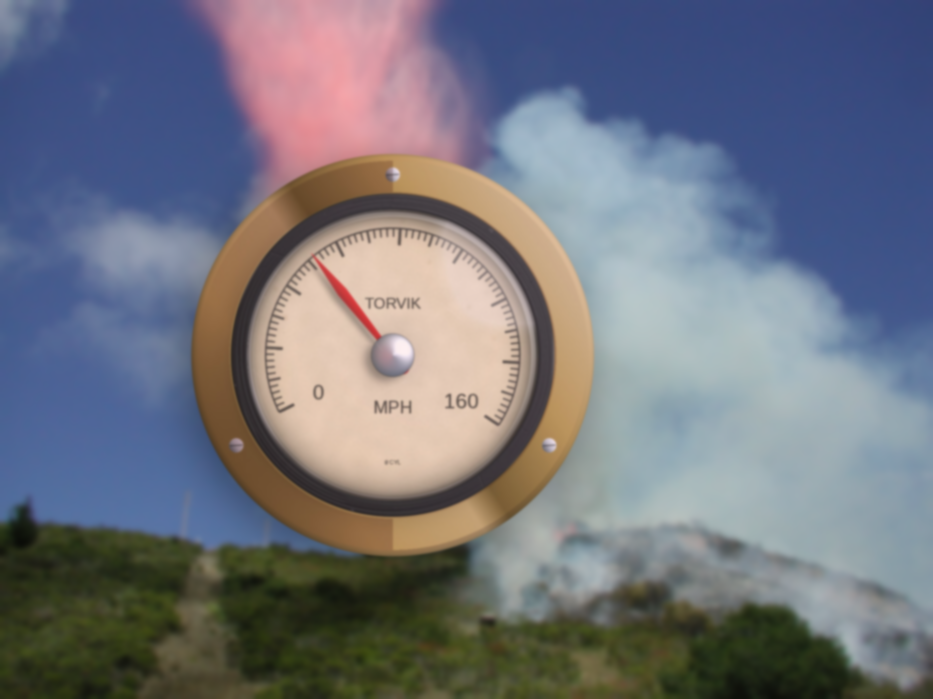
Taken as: 52,mph
